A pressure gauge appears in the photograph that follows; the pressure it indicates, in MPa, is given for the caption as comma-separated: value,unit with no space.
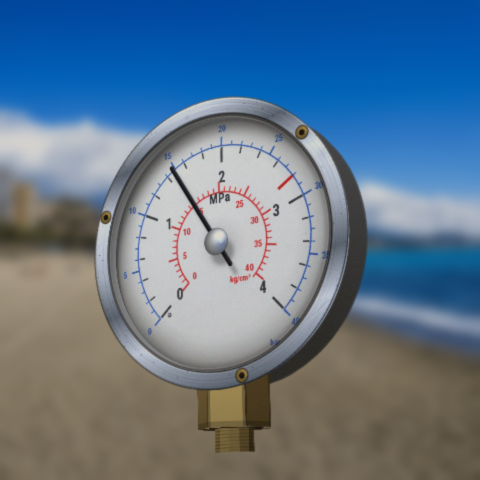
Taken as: 1.5,MPa
